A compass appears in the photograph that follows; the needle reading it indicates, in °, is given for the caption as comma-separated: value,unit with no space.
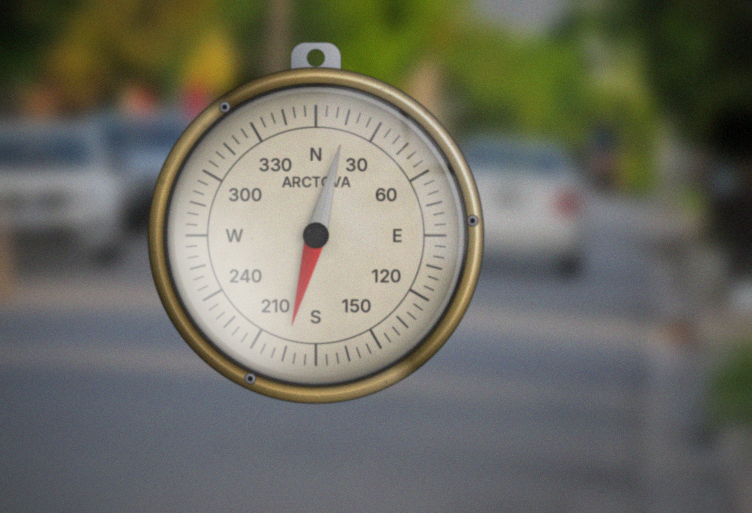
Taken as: 195,°
